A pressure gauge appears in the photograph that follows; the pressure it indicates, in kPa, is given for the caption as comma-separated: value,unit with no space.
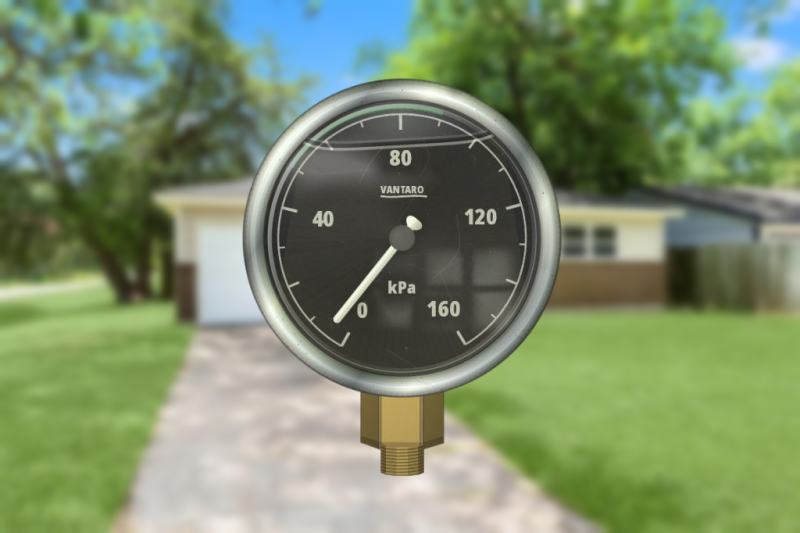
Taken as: 5,kPa
